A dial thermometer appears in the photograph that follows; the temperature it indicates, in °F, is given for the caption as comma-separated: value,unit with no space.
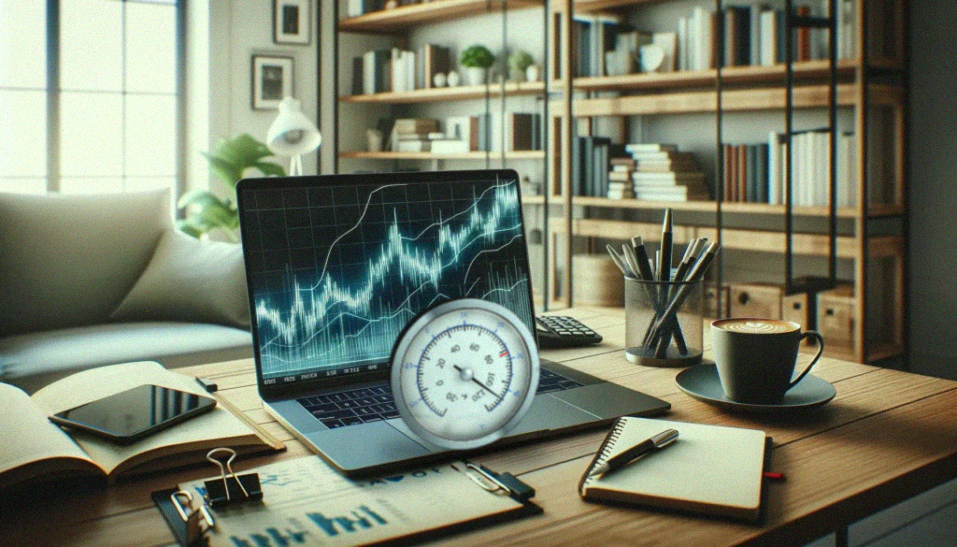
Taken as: 110,°F
